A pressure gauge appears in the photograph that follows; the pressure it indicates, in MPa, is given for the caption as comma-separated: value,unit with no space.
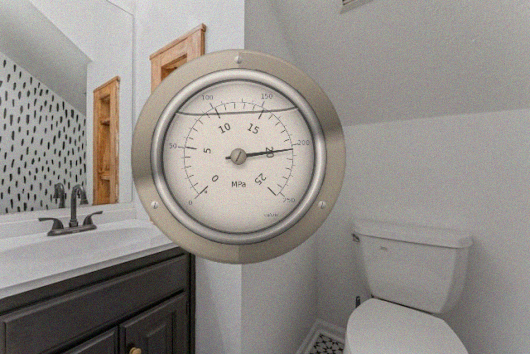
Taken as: 20,MPa
